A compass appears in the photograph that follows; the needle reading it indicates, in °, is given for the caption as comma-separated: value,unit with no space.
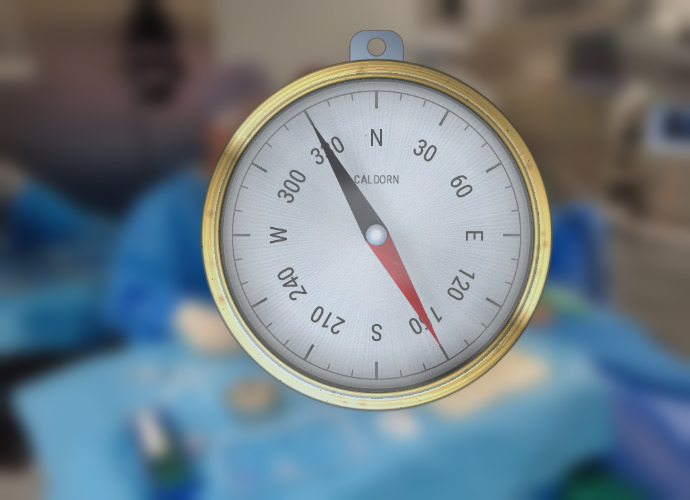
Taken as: 150,°
